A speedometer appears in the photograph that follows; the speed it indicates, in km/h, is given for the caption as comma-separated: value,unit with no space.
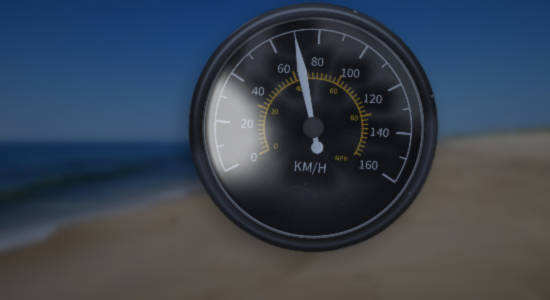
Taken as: 70,km/h
